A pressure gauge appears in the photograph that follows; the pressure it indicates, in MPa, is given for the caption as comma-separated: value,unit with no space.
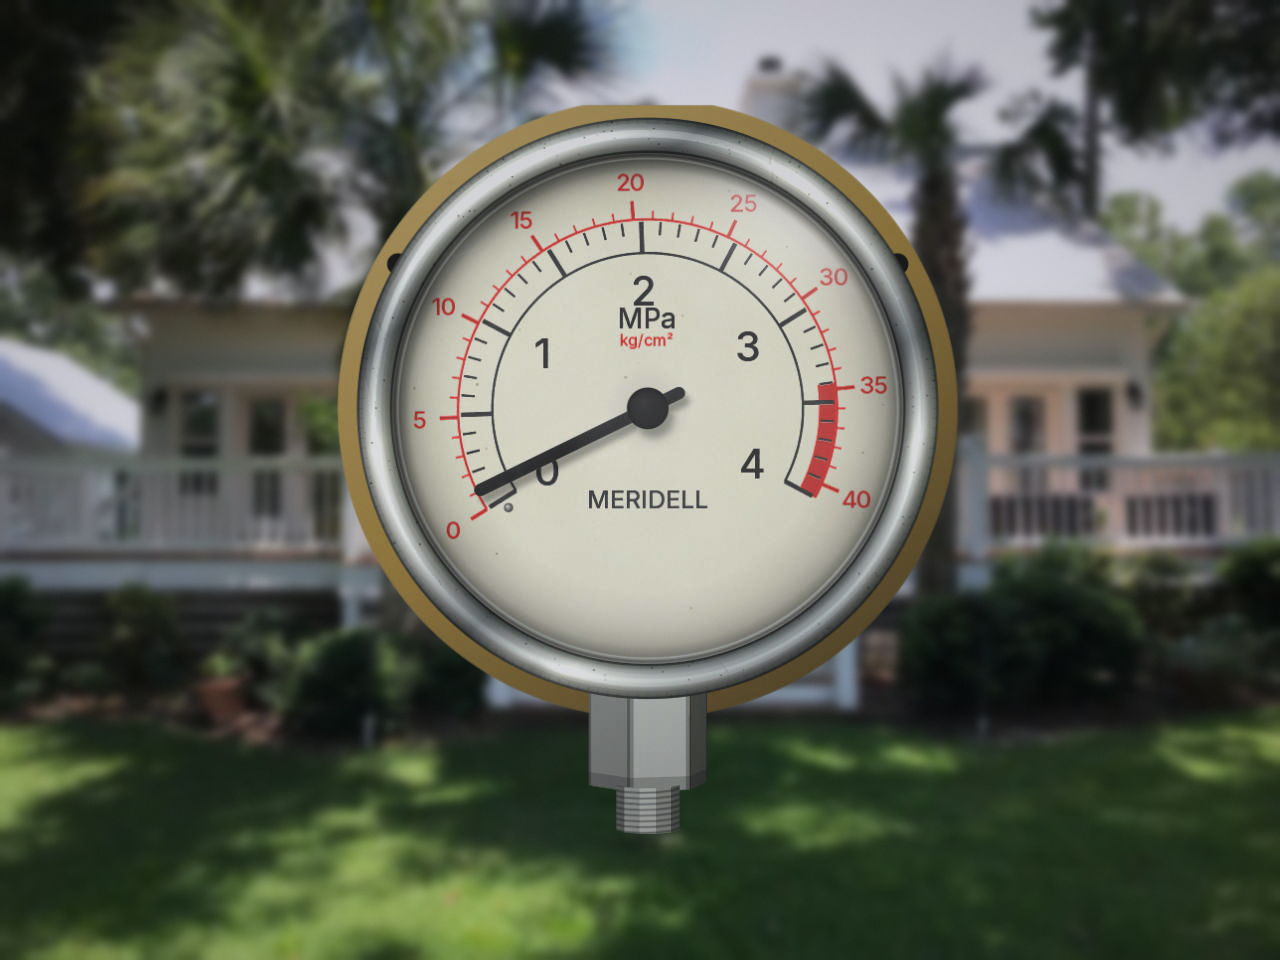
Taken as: 0.1,MPa
